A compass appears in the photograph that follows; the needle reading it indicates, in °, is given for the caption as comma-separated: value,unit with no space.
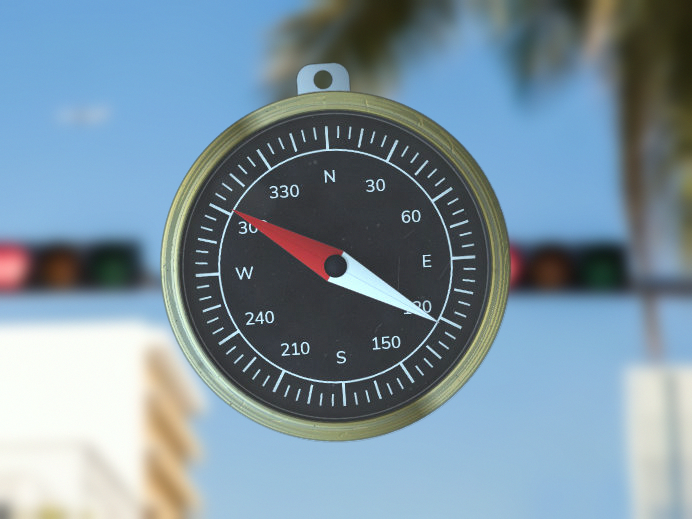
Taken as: 302.5,°
